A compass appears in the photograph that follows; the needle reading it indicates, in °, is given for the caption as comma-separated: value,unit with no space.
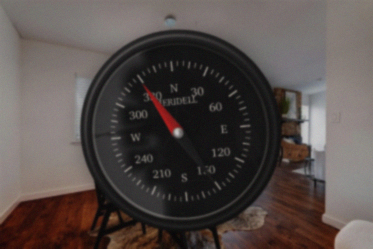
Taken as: 330,°
